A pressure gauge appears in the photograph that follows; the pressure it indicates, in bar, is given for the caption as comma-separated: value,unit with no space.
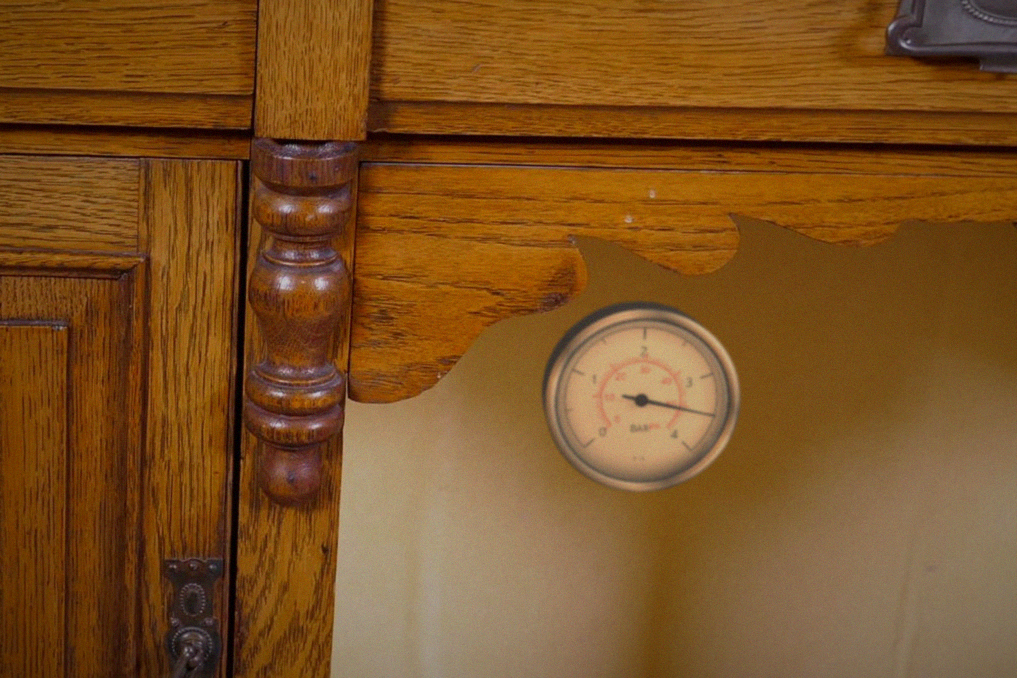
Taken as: 3.5,bar
